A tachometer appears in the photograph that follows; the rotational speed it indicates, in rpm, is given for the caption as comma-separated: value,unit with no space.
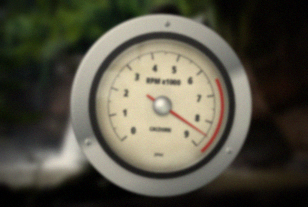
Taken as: 8500,rpm
